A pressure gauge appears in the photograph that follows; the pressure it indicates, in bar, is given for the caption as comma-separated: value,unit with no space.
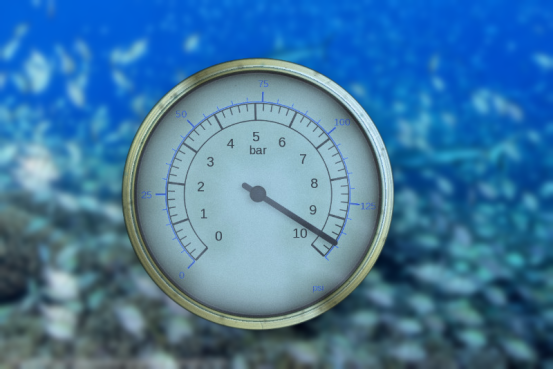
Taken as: 9.6,bar
